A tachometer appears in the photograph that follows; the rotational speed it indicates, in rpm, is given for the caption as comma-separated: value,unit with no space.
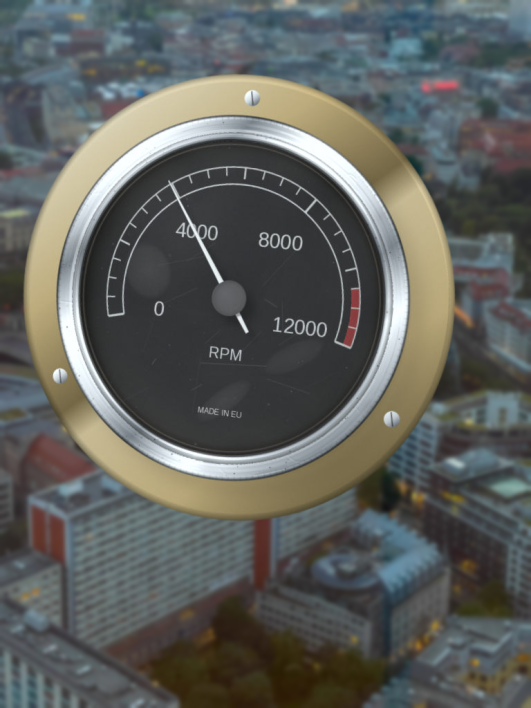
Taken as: 4000,rpm
